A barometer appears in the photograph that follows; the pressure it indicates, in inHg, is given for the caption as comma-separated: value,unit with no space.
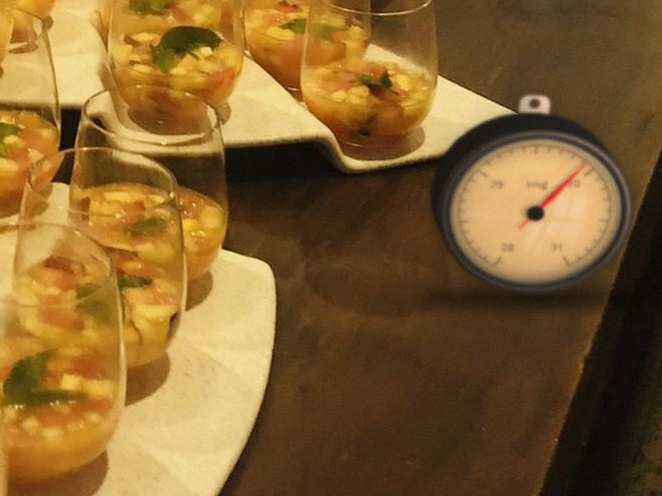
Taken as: 29.9,inHg
